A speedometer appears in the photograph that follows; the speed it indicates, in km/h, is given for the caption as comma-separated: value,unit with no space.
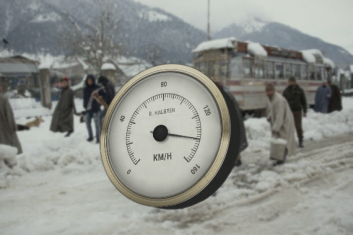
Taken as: 140,km/h
